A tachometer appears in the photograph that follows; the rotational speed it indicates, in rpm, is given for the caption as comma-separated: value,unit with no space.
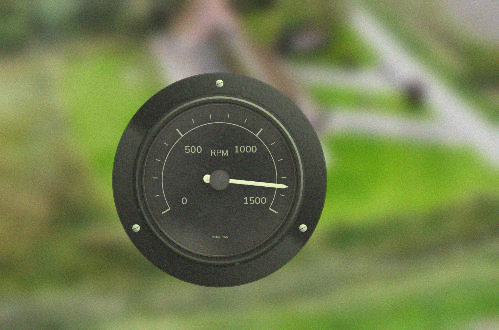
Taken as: 1350,rpm
